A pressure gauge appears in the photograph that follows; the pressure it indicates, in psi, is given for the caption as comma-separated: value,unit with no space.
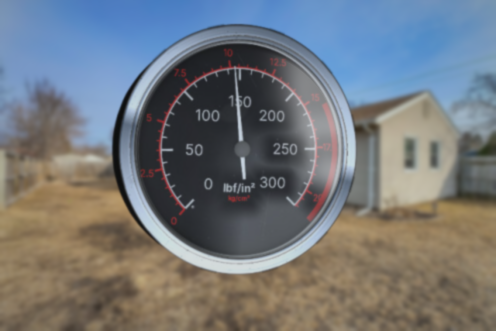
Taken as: 145,psi
